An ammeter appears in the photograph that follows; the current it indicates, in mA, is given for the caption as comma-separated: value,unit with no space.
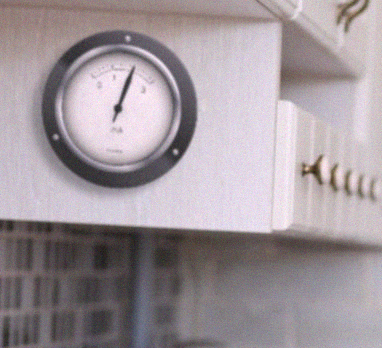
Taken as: 2,mA
